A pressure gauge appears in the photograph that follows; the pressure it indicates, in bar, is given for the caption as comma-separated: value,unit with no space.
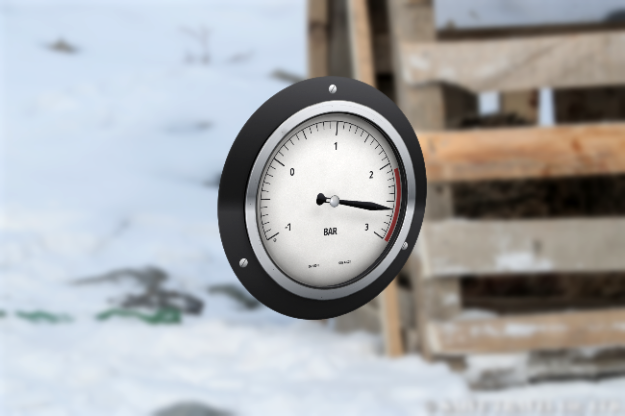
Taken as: 2.6,bar
